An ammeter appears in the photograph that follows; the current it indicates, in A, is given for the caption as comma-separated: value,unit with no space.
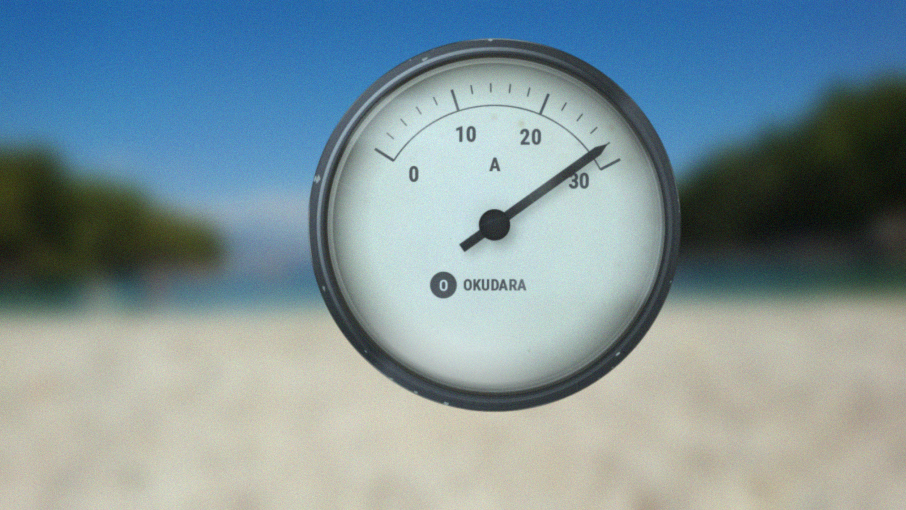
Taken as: 28,A
